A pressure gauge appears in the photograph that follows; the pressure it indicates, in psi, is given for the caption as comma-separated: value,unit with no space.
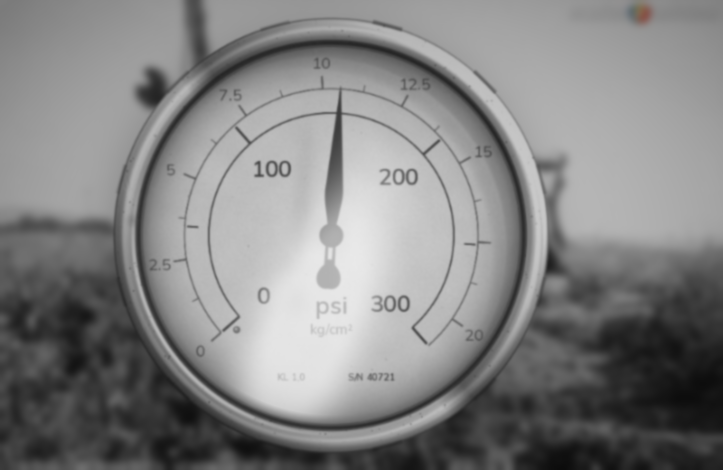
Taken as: 150,psi
